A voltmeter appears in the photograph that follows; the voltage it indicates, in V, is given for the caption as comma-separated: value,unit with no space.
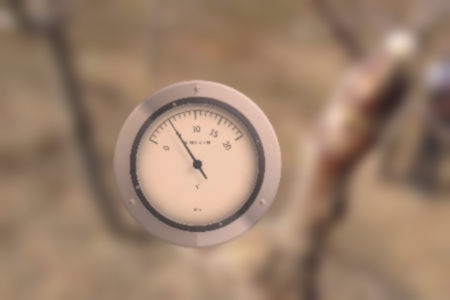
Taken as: 5,V
